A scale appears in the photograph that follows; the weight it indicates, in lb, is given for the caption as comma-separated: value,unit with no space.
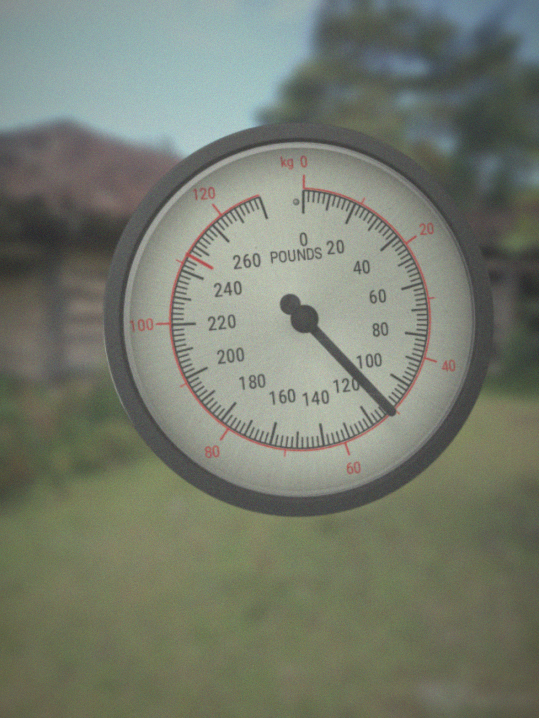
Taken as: 112,lb
